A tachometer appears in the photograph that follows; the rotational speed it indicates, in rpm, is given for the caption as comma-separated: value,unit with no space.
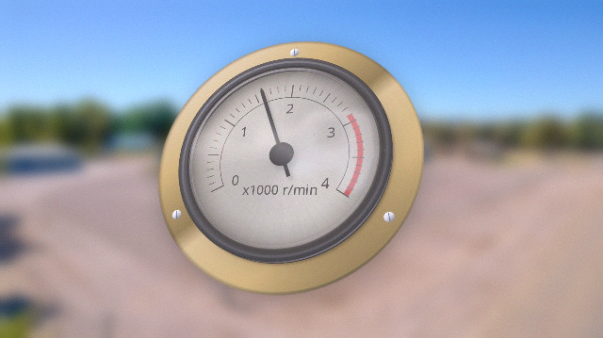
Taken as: 1600,rpm
